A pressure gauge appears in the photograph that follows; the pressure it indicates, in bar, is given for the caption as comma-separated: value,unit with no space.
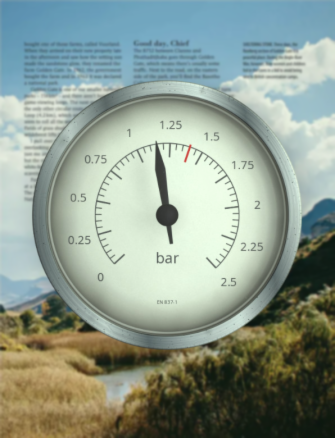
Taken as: 1.15,bar
